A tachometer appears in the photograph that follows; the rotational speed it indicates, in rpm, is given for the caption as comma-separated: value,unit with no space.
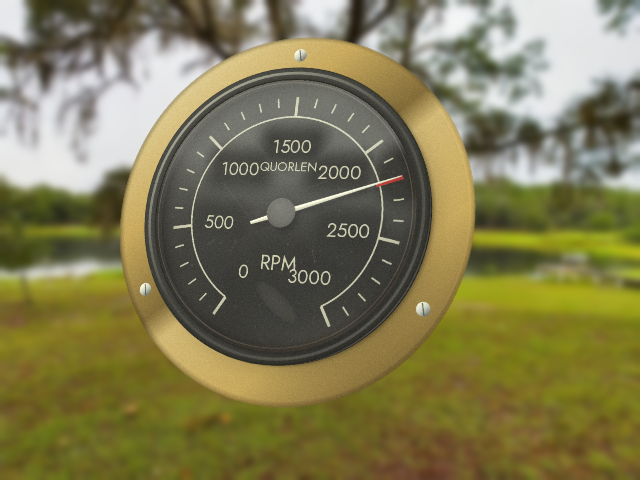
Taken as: 2200,rpm
